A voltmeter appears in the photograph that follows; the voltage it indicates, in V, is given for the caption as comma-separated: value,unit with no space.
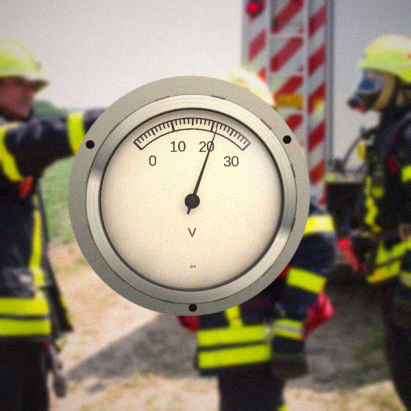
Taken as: 21,V
